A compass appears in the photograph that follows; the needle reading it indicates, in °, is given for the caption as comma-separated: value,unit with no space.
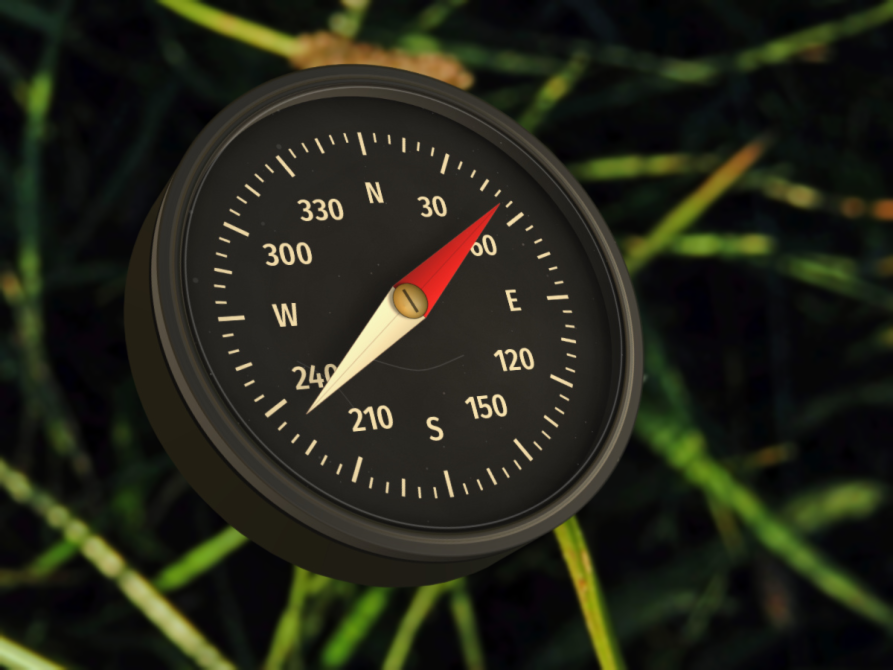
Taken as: 52.5,°
